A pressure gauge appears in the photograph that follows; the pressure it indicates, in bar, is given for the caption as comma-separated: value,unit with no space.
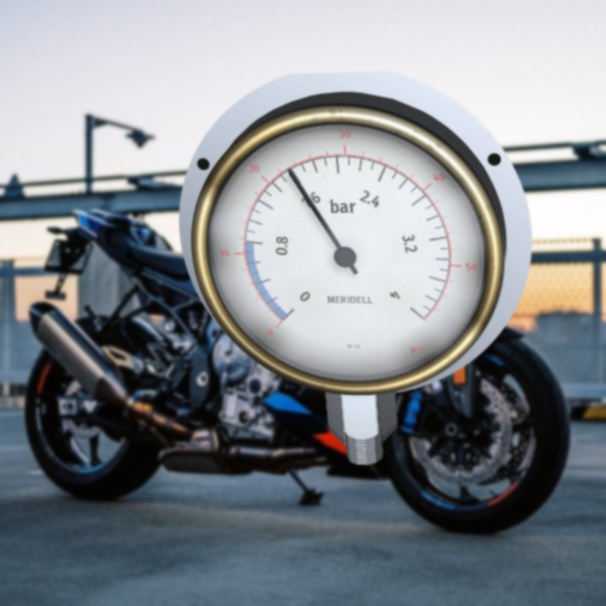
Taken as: 1.6,bar
